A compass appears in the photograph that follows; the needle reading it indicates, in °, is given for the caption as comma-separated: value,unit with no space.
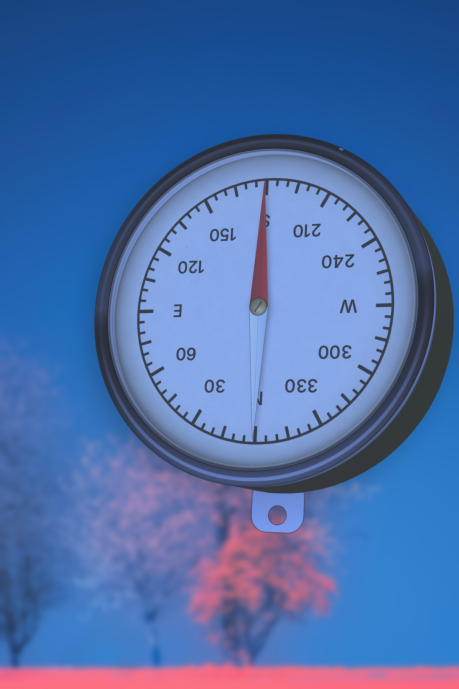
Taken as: 180,°
